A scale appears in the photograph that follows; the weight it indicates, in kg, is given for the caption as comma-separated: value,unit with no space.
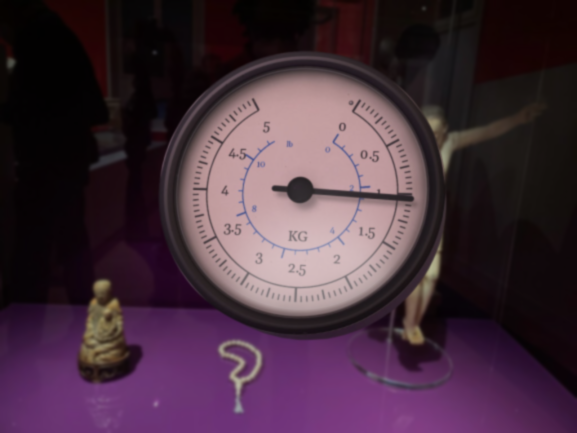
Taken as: 1.05,kg
